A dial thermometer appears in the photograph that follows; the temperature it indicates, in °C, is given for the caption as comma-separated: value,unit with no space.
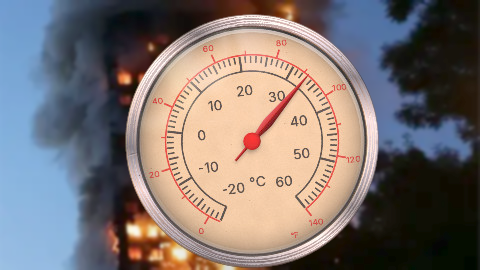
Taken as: 33,°C
